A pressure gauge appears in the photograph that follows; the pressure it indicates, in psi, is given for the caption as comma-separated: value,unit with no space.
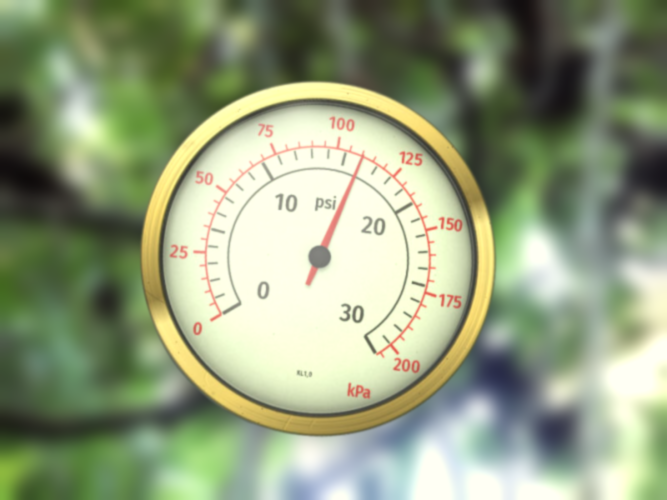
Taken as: 16,psi
